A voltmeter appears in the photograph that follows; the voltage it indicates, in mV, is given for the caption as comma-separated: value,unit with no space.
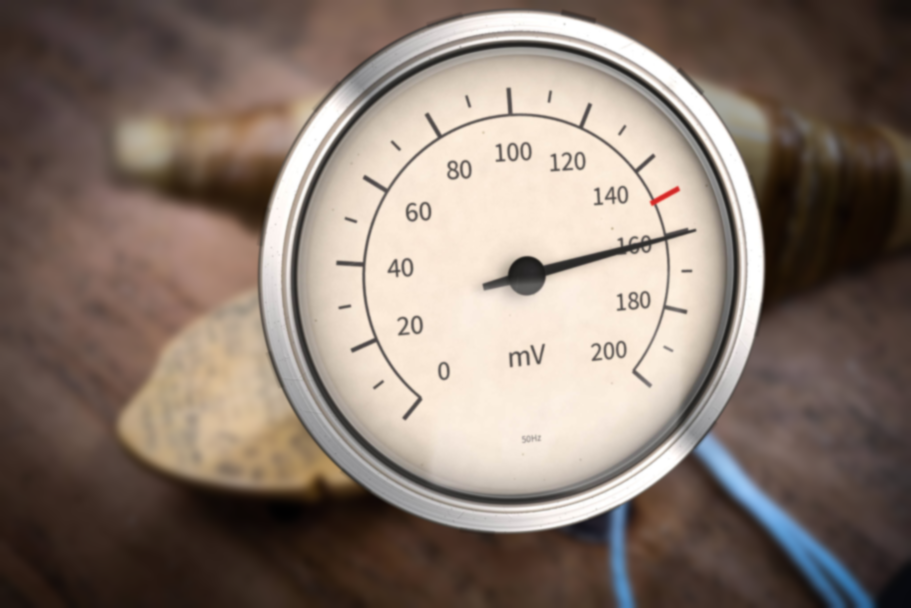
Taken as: 160,mV
